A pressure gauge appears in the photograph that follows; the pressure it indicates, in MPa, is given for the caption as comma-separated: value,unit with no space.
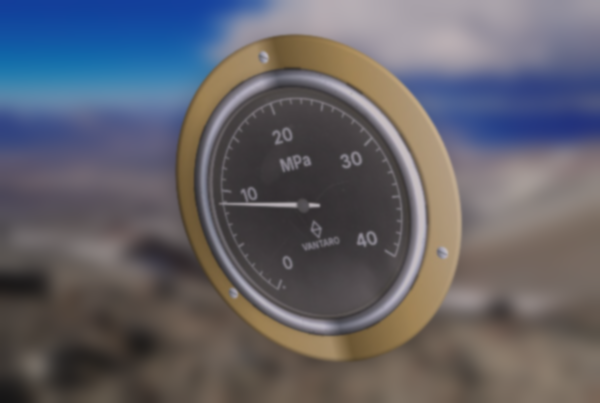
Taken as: 9,MPa
